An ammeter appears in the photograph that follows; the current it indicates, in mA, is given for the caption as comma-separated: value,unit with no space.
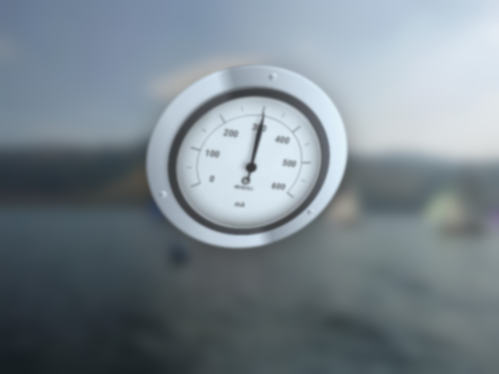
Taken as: 300,mA
